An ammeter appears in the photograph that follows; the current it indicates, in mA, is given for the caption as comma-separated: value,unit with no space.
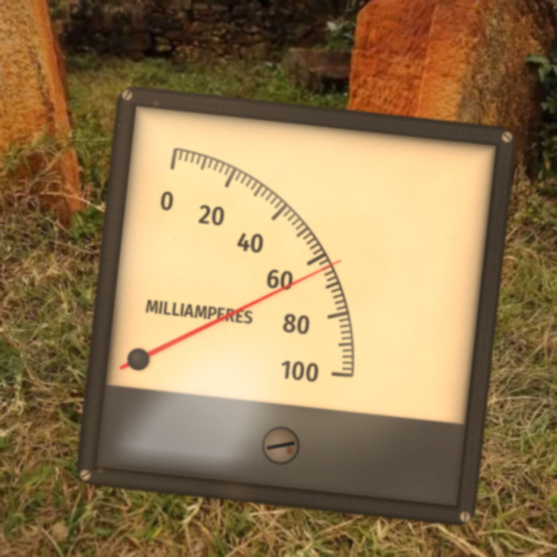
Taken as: 64,mA
